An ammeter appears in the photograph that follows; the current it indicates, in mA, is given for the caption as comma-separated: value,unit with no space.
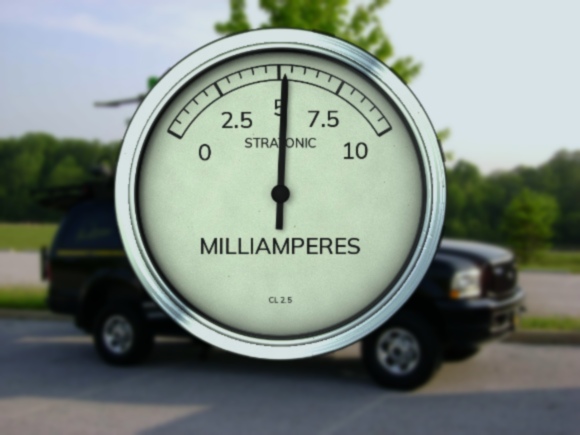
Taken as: 5.25,mA
